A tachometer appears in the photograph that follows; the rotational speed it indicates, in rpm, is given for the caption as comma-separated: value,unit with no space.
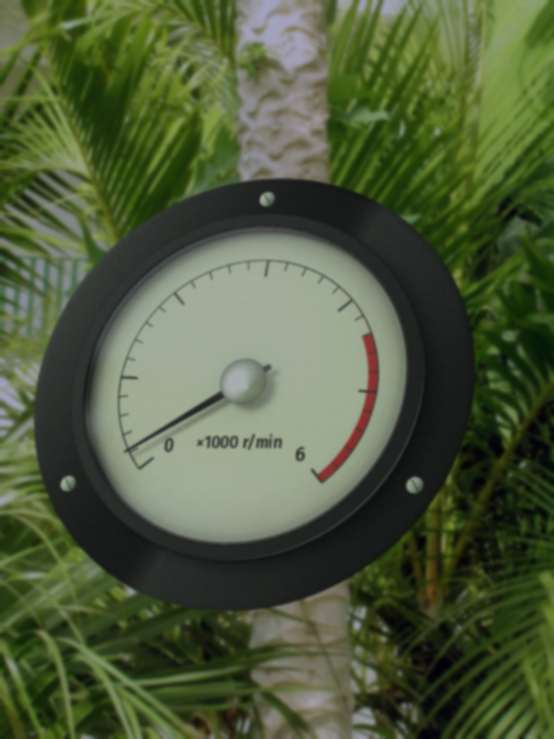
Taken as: 200,rpm
